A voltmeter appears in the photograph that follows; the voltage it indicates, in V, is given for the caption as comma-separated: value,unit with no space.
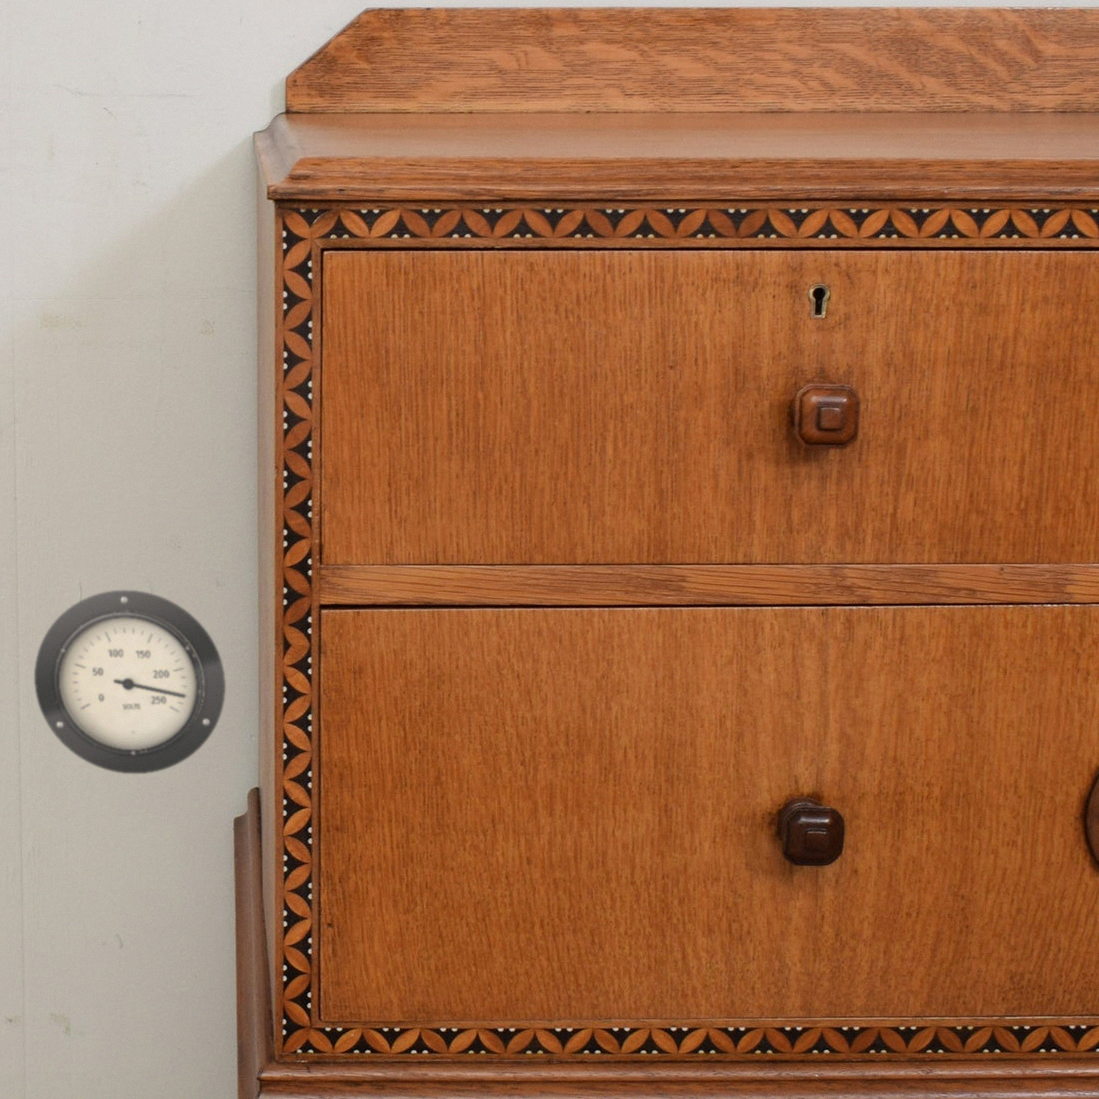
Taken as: 230,V
